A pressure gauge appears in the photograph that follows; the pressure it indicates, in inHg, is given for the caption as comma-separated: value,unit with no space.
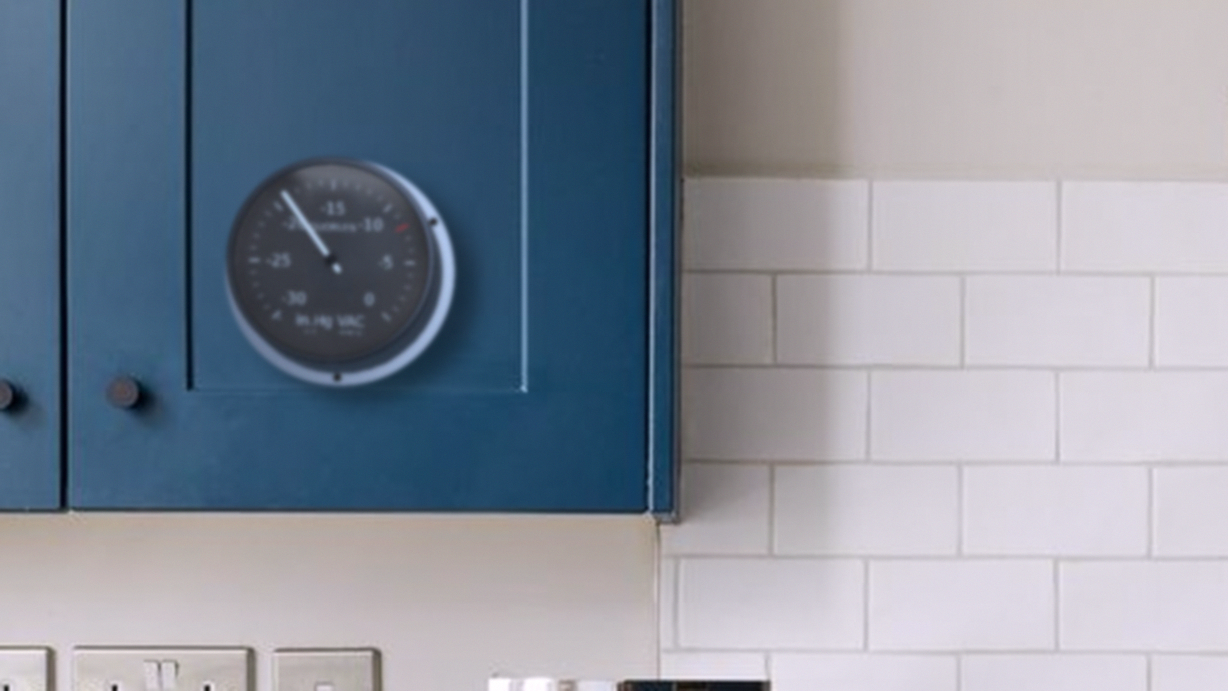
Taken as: -19,inHg
